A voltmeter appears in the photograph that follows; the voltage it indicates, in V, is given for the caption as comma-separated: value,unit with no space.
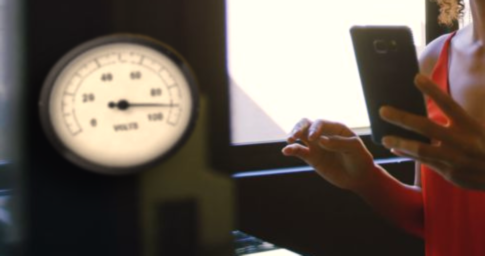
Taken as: 90,V
